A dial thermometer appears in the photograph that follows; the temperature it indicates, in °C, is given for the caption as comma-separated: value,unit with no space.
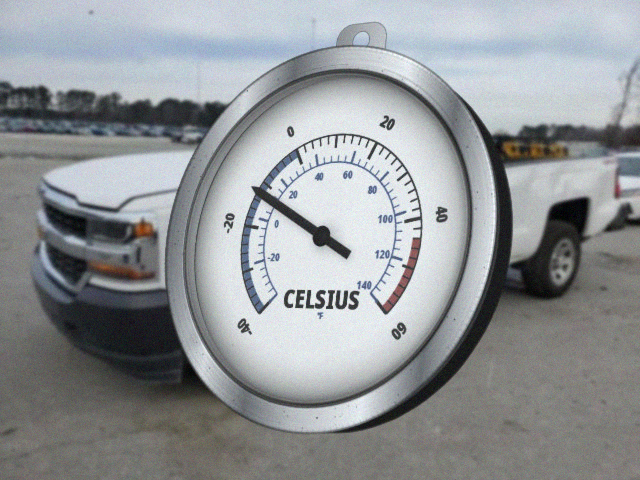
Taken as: -12,°C
